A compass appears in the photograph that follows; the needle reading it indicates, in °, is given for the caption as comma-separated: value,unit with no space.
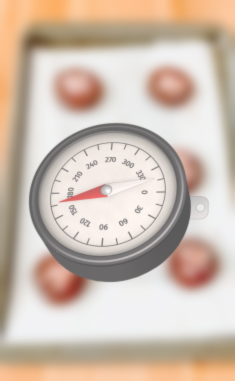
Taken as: 165,°
